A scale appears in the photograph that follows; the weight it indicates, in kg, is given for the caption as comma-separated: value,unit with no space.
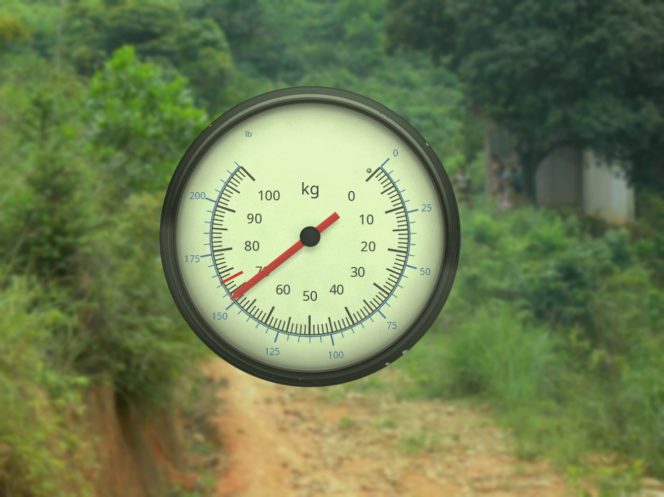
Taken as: 69,kg
